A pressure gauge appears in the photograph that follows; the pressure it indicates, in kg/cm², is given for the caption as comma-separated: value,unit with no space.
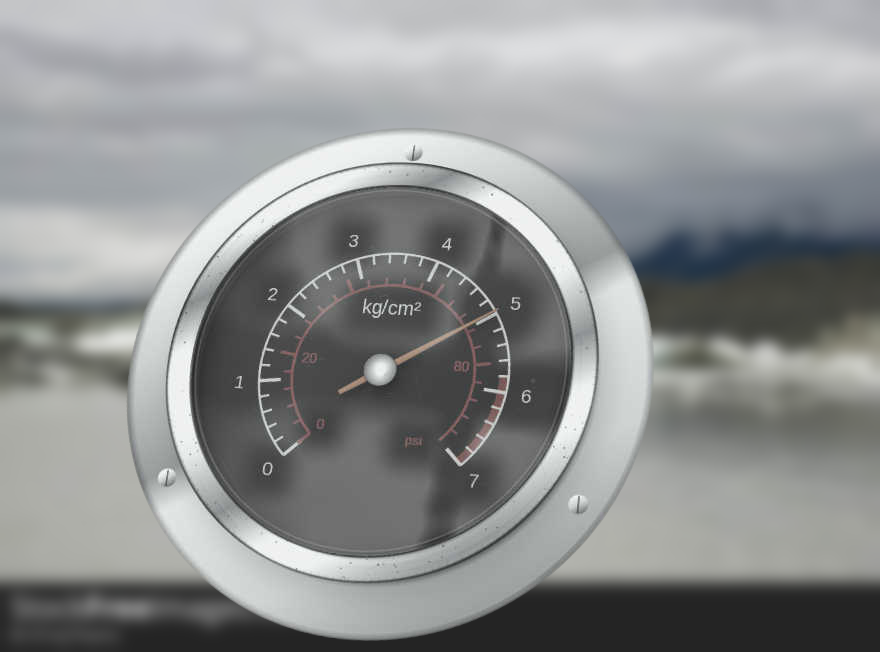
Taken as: 5,kg/cm²
